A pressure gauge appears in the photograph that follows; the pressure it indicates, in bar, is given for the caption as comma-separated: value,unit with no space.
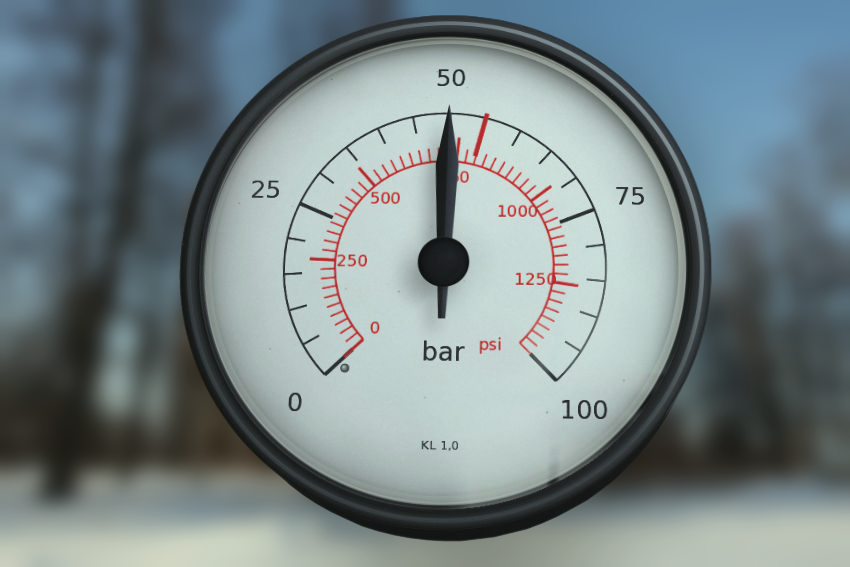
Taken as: 50,bar
